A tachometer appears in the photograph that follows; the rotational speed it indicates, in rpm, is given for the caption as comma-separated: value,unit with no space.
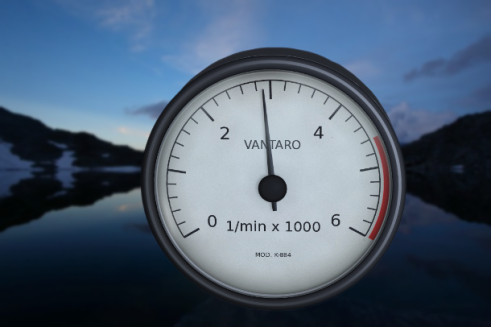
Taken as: 2900,rpm
